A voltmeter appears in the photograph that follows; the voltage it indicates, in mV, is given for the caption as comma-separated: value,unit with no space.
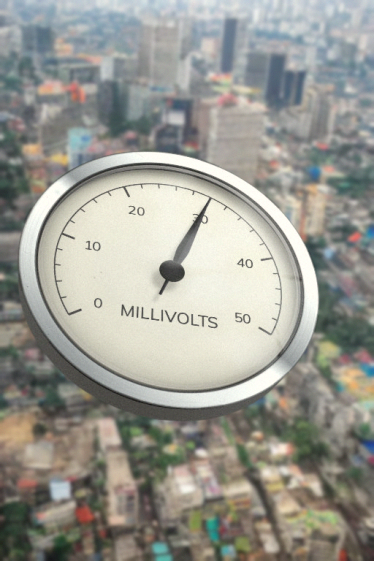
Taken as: 30,mV
